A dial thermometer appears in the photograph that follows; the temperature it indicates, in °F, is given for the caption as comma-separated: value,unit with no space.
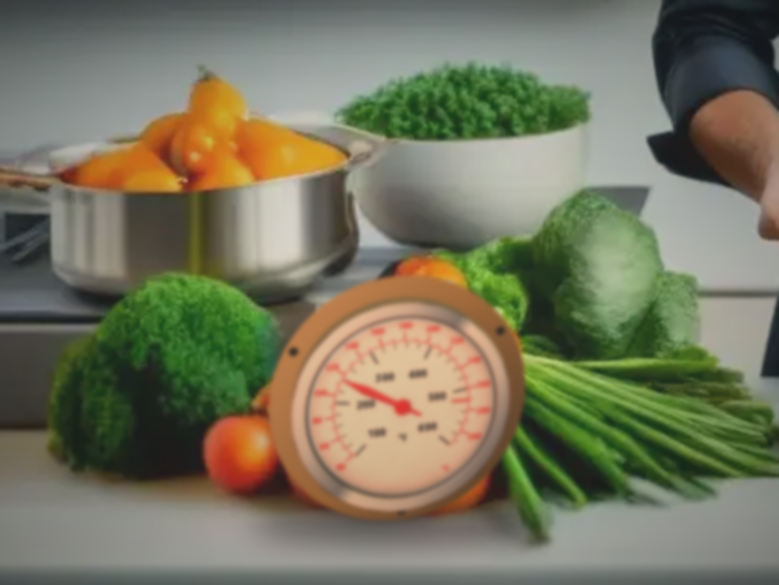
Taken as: 240,°F
